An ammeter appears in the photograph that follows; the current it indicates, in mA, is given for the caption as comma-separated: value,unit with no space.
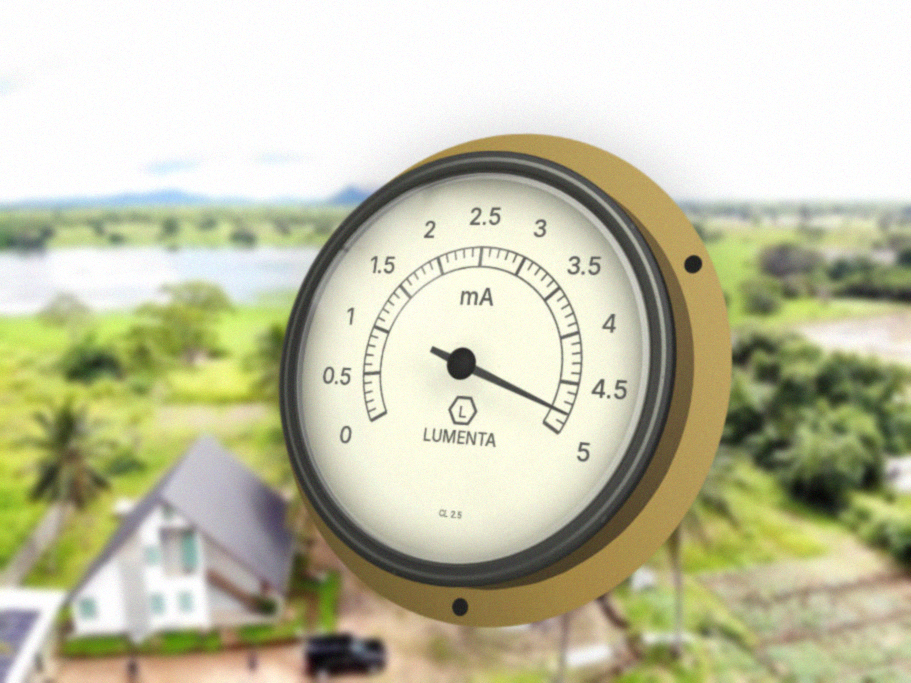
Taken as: 4.8,mA
